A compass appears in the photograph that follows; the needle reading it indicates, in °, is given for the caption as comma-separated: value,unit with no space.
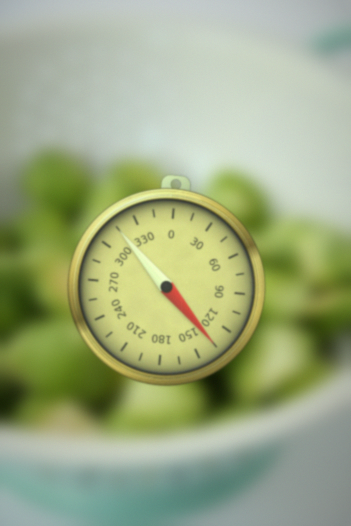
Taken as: 135,°
